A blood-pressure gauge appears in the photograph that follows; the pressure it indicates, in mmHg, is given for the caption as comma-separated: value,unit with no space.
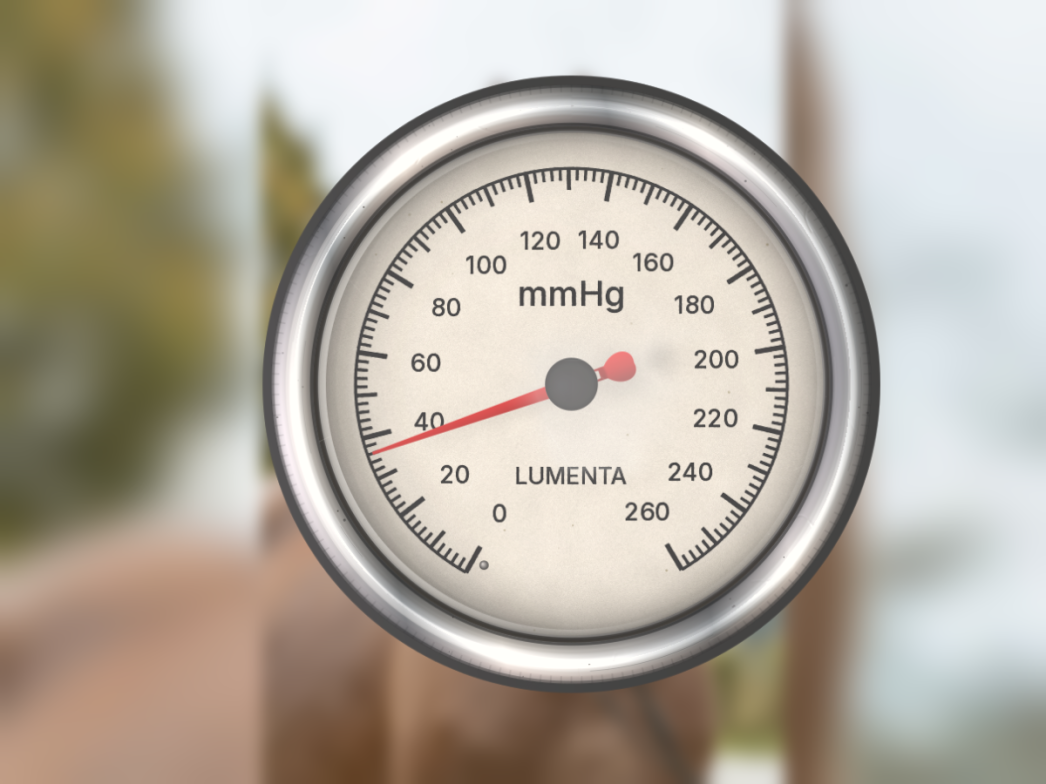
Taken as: 36,mmHg
